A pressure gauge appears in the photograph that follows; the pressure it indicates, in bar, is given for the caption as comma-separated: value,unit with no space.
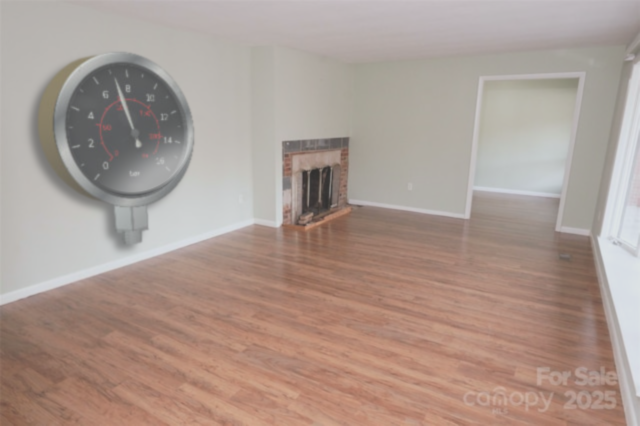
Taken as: 7,bar
